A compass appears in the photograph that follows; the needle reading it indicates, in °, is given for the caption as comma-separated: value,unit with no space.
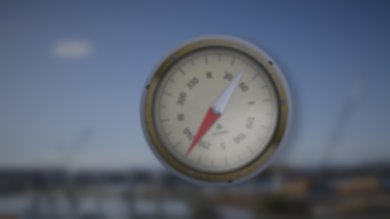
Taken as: 225,°
